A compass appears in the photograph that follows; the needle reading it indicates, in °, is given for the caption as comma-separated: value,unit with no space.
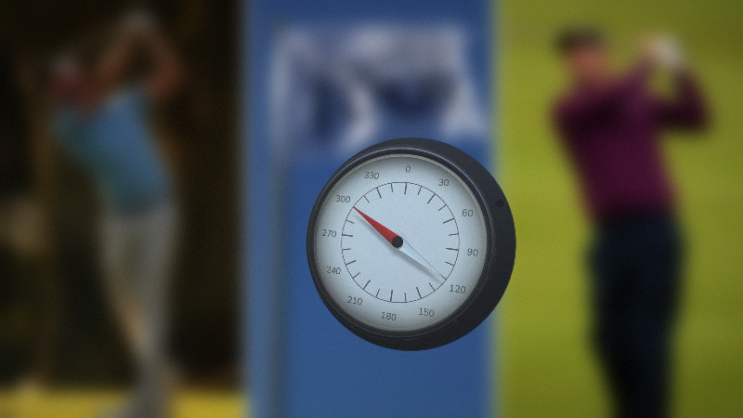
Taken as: 300,°
